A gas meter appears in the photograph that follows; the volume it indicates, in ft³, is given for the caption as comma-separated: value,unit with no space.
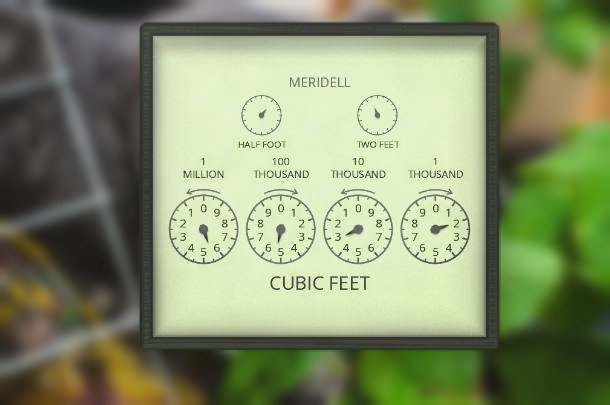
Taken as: 553200,ft³
